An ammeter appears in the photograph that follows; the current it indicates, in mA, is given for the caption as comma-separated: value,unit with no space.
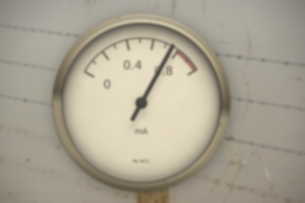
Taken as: 0.75,mA
